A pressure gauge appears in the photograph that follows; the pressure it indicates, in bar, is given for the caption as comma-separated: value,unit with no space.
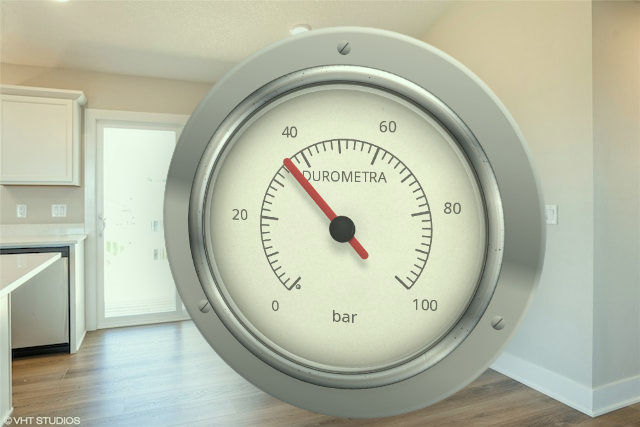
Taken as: 36,bar
